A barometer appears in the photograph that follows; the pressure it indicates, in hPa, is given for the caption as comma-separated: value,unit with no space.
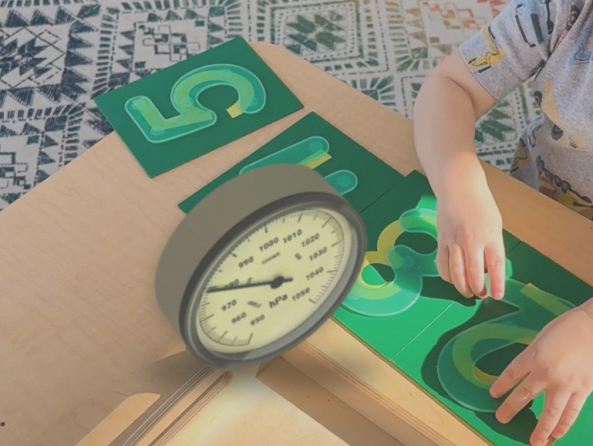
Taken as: 980,hPa
